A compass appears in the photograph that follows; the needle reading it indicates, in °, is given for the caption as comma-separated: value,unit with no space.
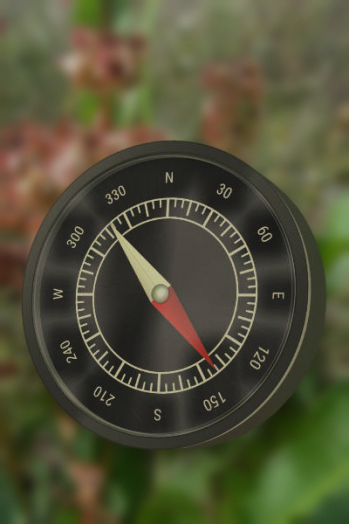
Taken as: 140,°
